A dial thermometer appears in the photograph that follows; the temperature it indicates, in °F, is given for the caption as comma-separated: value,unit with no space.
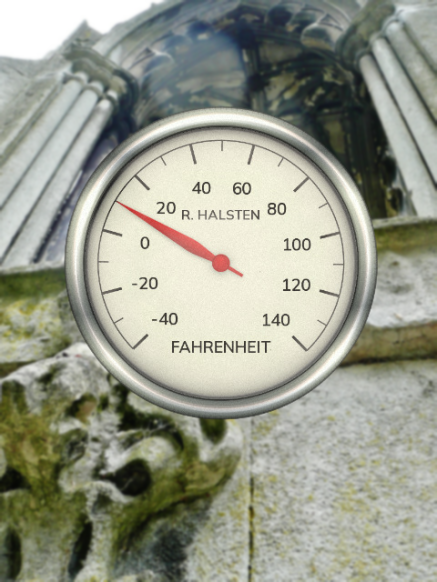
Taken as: 10,°F
